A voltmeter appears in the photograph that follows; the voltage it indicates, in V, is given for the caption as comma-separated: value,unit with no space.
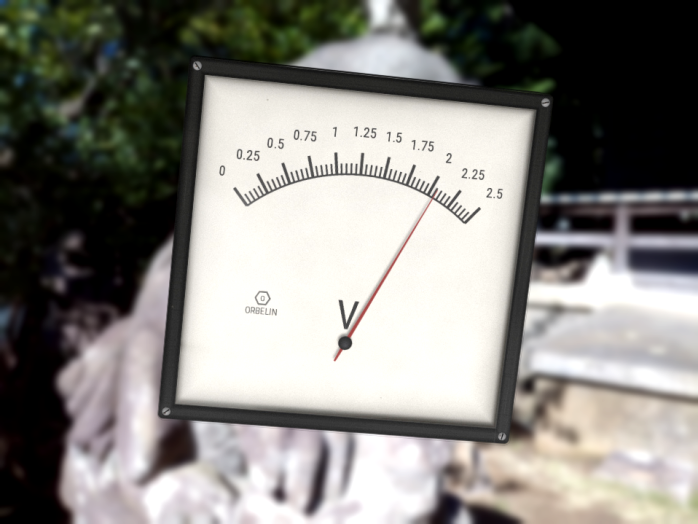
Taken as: 2.05,V
